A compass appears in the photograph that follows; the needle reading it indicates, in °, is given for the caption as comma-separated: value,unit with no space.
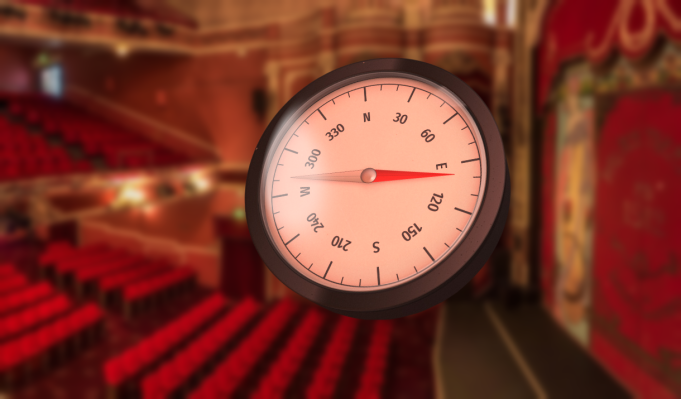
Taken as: 100,°
